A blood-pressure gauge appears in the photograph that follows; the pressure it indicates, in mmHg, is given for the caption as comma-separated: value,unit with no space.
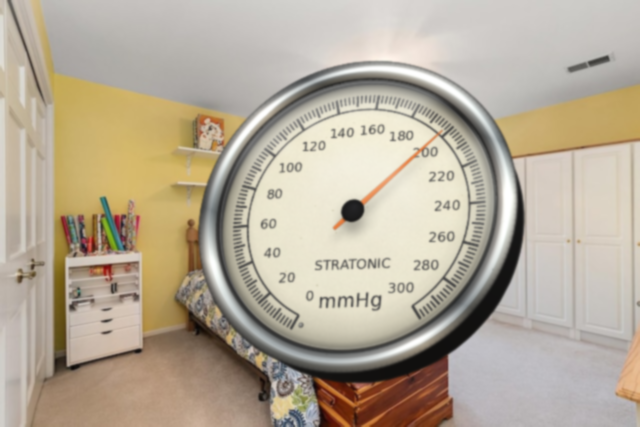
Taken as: 200,mmHg
